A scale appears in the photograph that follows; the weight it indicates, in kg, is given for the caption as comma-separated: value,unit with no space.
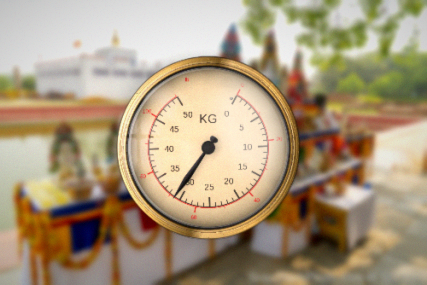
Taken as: 31,kg
